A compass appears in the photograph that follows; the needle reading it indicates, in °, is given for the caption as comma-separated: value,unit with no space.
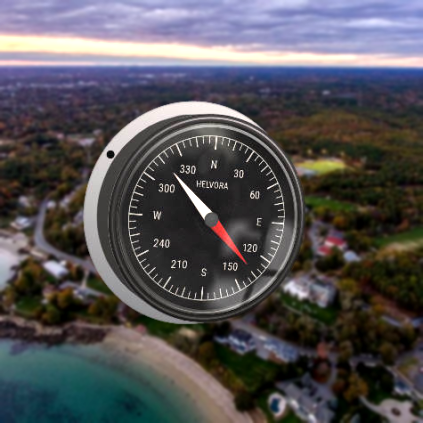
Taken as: 135,°
